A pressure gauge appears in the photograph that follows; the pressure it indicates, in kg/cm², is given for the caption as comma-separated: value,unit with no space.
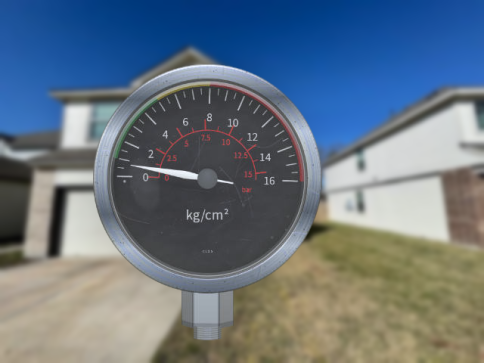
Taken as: 0.75,kg/cm²
